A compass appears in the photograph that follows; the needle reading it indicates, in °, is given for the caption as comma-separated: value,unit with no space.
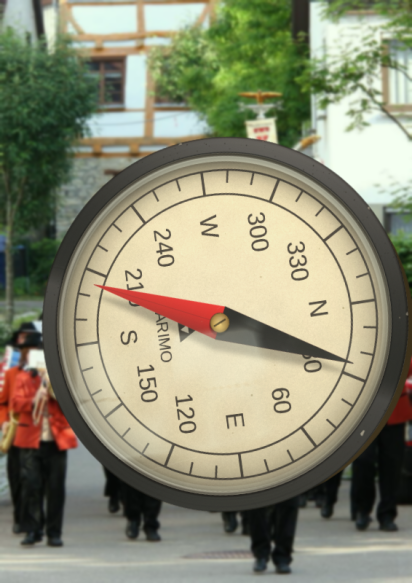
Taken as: 205,°
